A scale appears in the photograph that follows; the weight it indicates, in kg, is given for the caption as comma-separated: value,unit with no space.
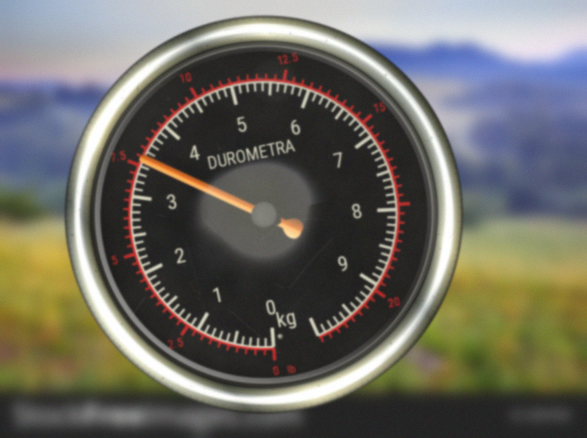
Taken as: 3.5,kg
